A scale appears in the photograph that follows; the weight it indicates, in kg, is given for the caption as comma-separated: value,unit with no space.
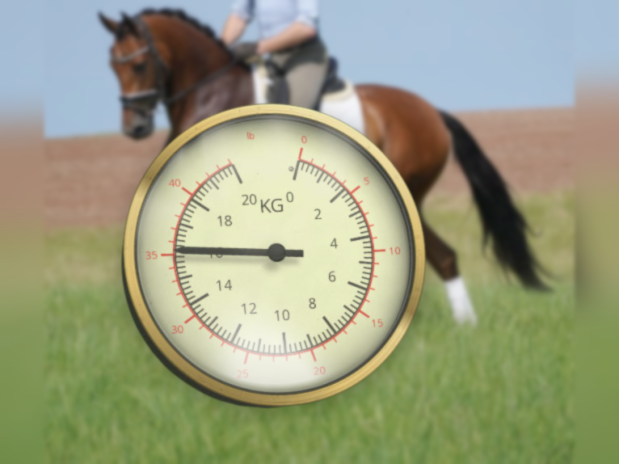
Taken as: 16,kg
